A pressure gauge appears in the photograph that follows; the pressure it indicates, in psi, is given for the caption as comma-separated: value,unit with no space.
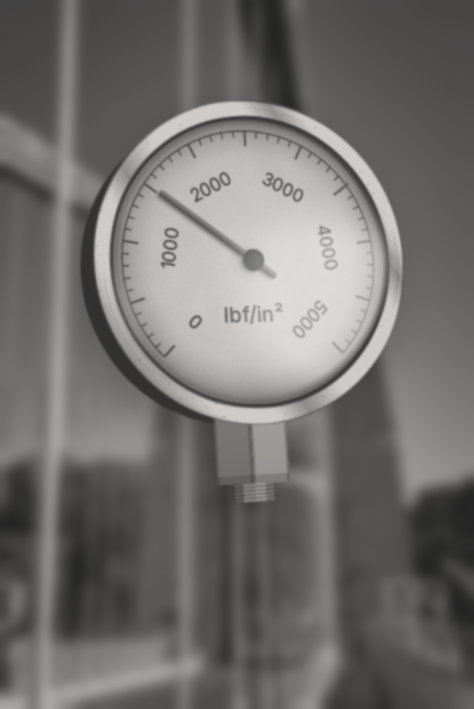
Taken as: 1500,psi
